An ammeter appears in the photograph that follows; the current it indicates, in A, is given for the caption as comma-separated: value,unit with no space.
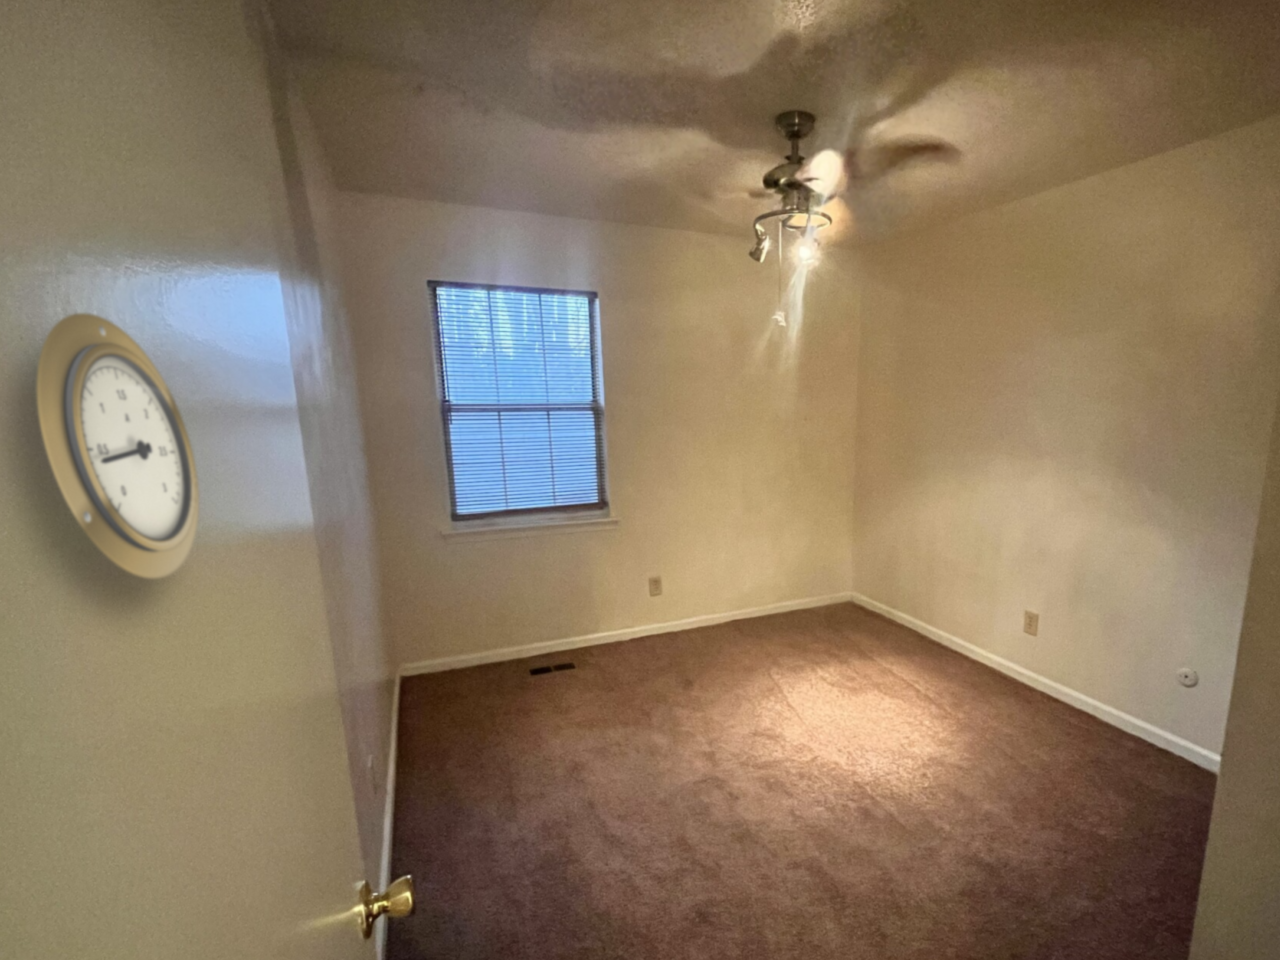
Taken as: 0.4,A
